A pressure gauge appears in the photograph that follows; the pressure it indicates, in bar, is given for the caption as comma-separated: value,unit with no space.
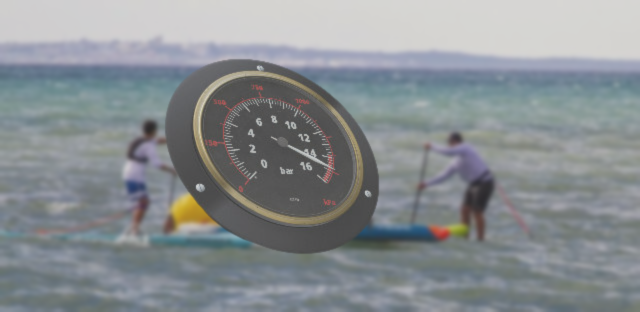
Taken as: 15,bar
